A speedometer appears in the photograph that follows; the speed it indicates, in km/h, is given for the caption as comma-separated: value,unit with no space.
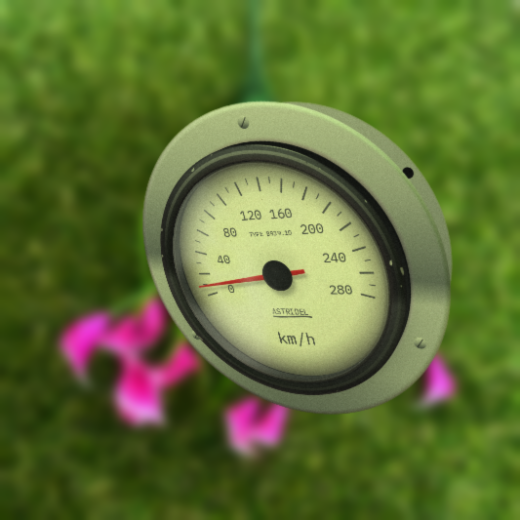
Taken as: 10,km/h
